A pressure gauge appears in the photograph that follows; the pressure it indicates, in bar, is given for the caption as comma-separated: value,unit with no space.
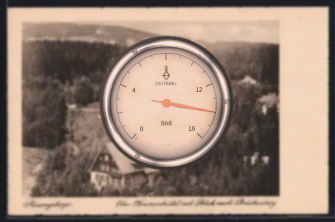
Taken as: 14,bar
